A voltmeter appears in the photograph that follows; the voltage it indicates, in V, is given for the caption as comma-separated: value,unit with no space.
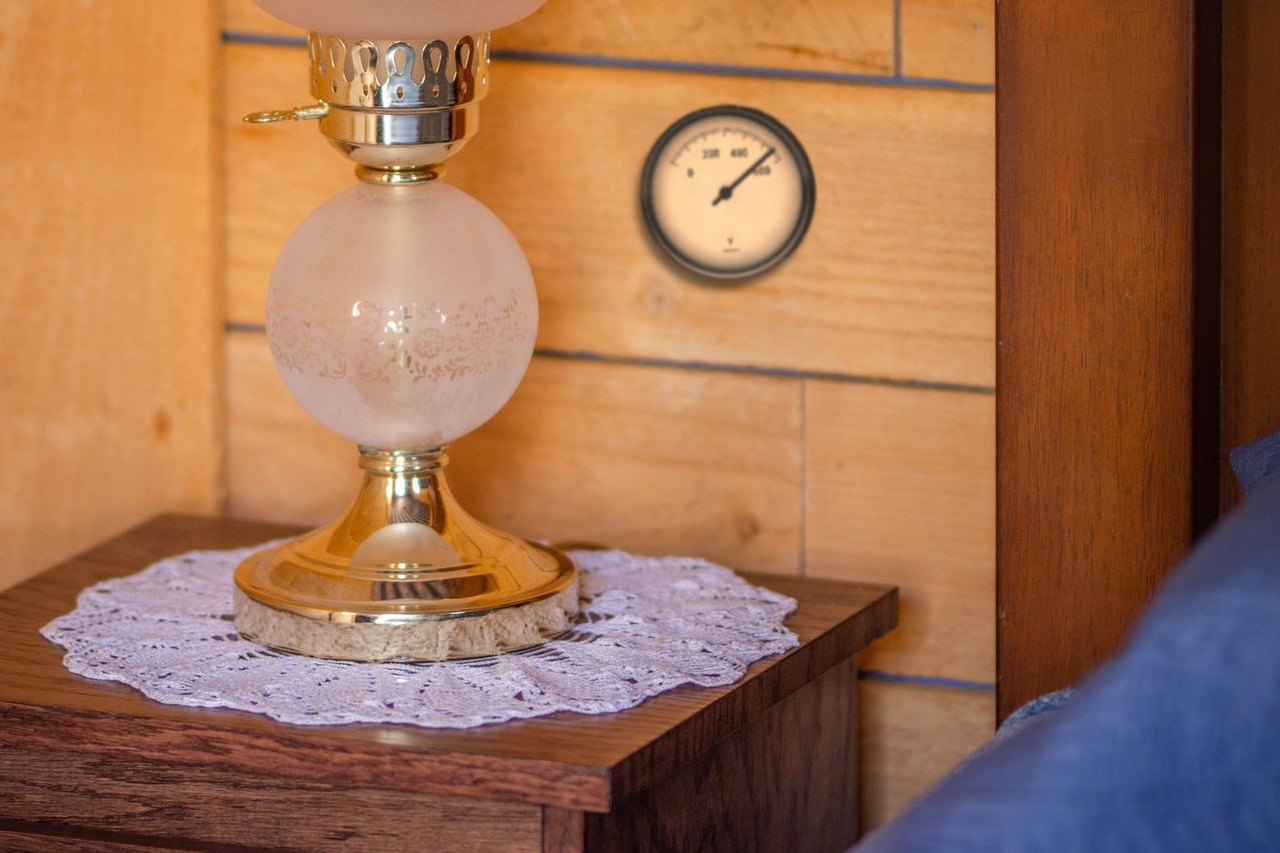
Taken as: 550,V
